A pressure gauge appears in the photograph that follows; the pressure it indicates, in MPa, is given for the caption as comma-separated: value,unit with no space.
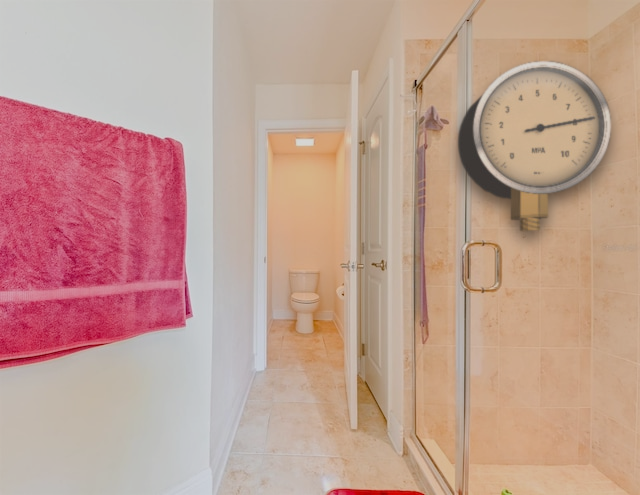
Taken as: 8,MPa
